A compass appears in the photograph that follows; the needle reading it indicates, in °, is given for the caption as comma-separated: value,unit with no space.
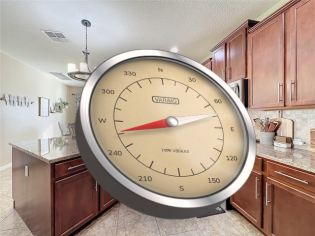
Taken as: 255,°
